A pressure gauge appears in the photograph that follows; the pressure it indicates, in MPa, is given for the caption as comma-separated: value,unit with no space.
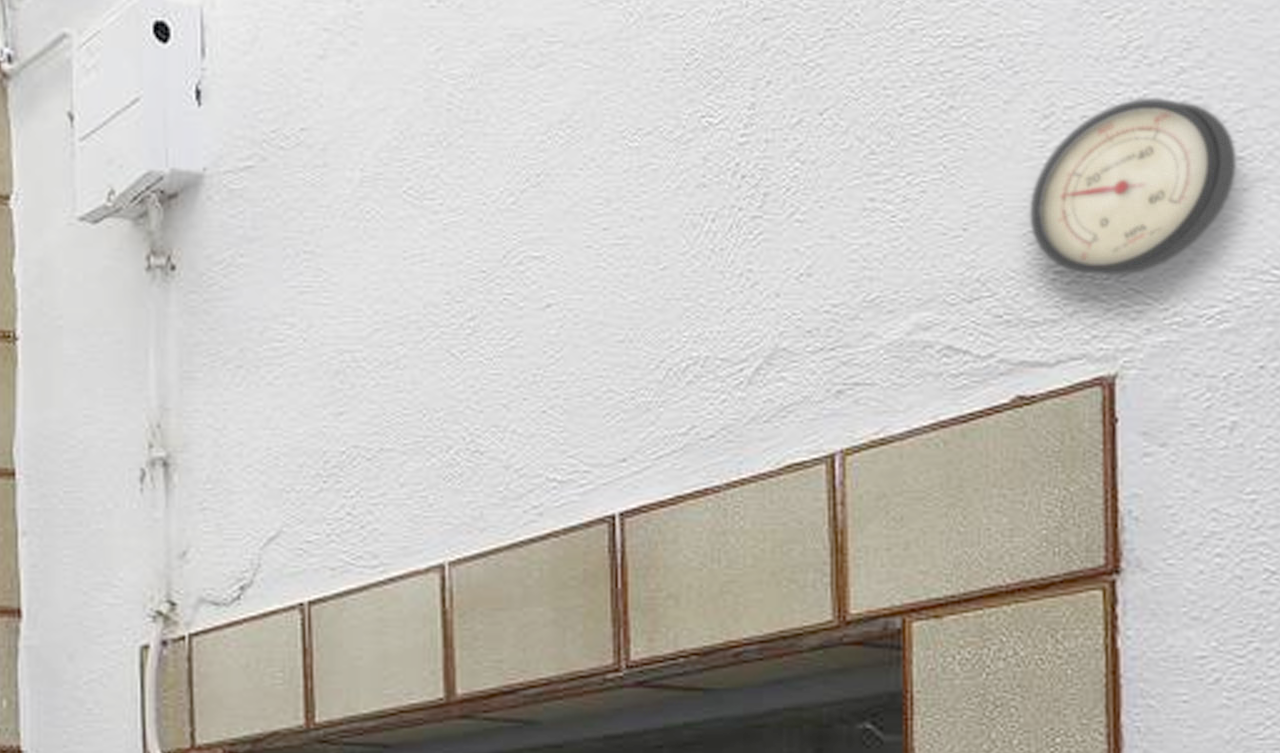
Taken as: 15,MPa
